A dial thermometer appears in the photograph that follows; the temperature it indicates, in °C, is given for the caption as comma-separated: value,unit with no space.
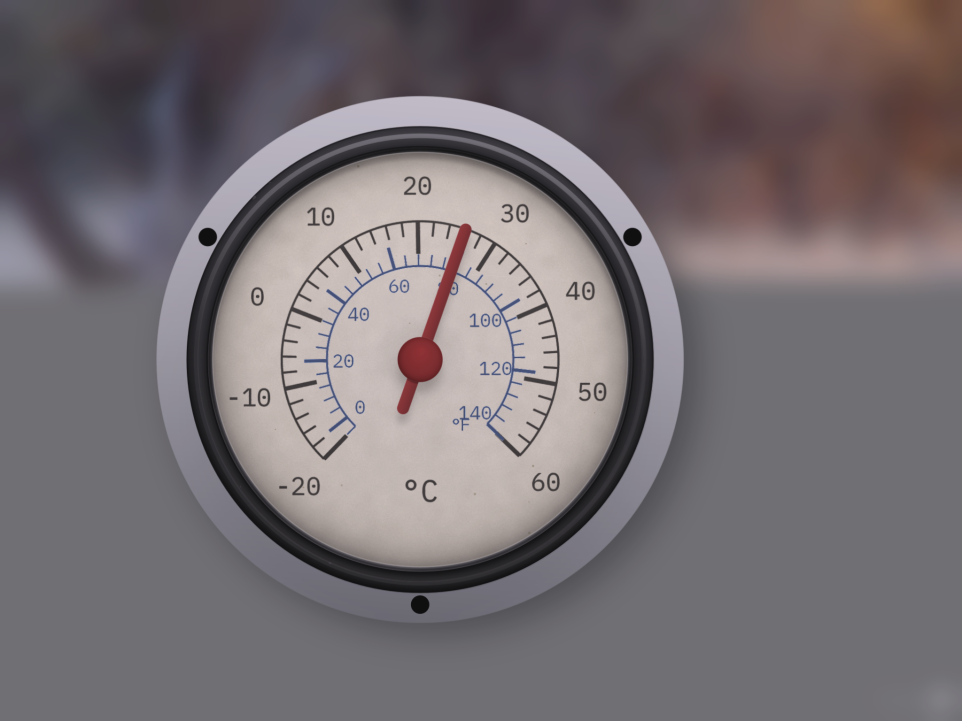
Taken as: 26,°C
